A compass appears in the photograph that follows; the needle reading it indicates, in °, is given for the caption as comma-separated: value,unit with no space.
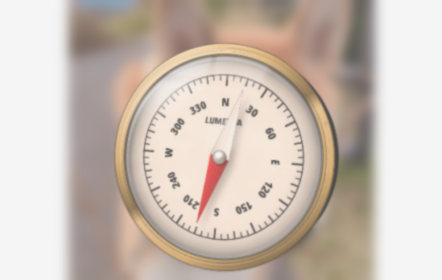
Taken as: 195,°
